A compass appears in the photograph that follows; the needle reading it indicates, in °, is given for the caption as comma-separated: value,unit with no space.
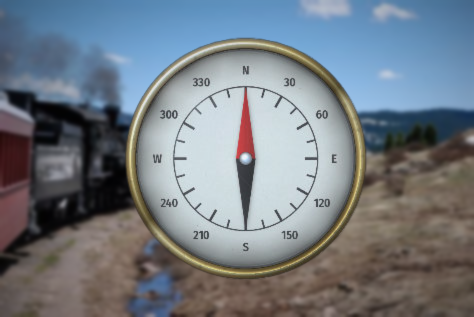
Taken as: 0,°
